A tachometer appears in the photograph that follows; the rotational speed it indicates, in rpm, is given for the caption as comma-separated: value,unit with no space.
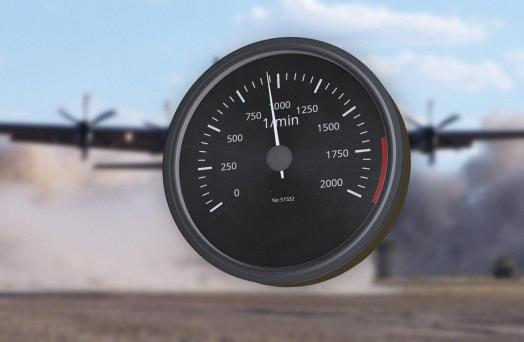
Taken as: 950,rpm
